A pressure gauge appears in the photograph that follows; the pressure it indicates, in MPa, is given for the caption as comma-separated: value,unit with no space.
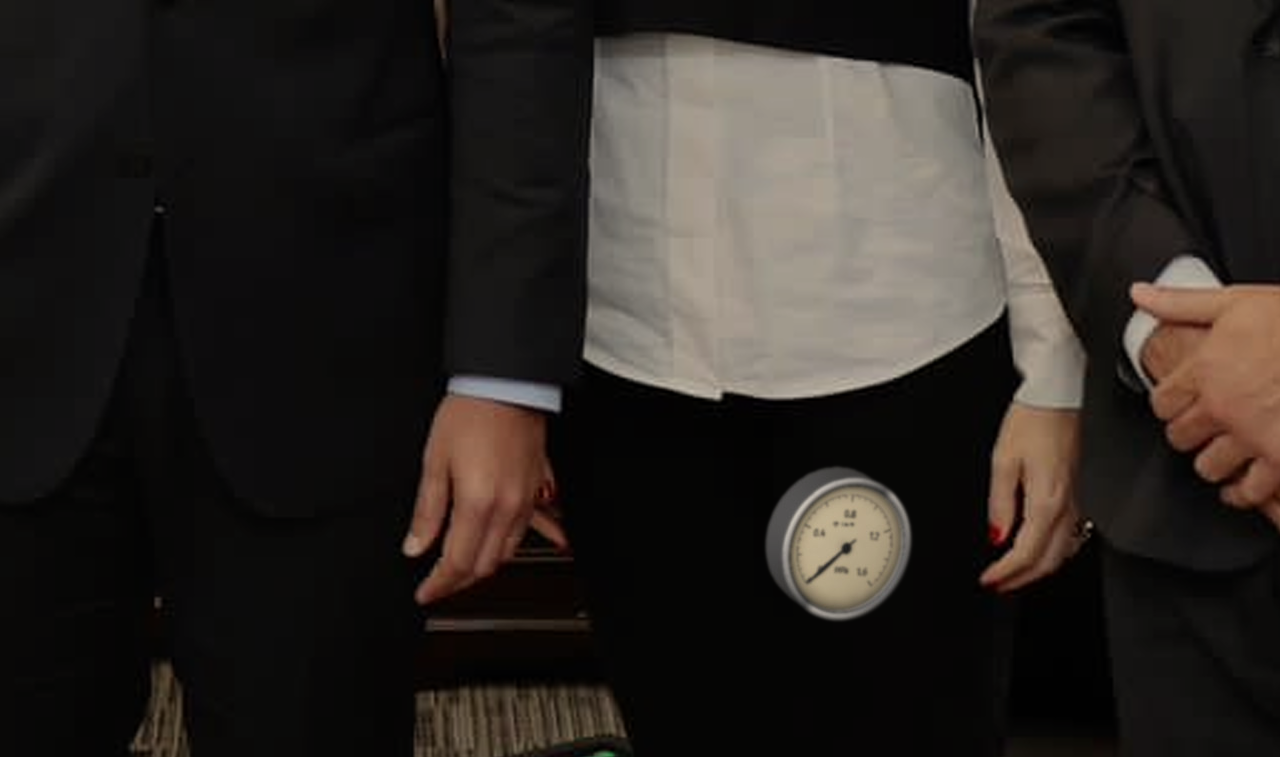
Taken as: 0,MPa
